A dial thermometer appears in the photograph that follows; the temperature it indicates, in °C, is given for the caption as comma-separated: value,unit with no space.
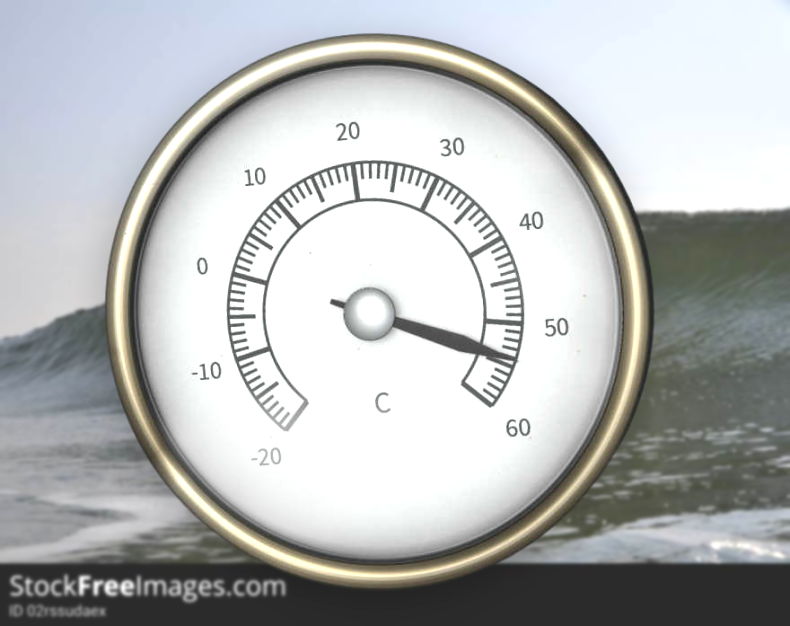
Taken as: 54,°C
